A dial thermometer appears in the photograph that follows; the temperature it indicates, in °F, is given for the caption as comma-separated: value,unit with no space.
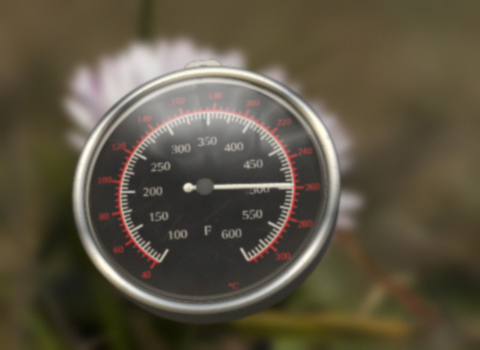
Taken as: 500,°F
